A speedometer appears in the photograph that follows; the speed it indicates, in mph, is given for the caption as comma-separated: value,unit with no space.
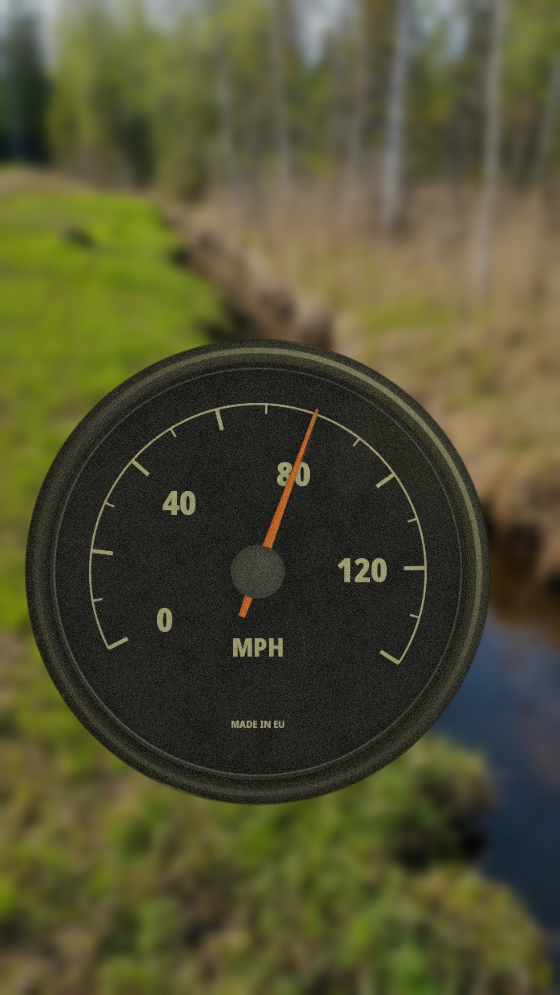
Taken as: 80,mph
